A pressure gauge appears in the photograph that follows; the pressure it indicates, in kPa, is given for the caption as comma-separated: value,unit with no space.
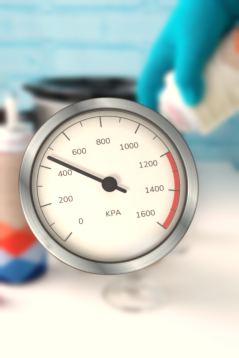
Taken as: 450,kPa
